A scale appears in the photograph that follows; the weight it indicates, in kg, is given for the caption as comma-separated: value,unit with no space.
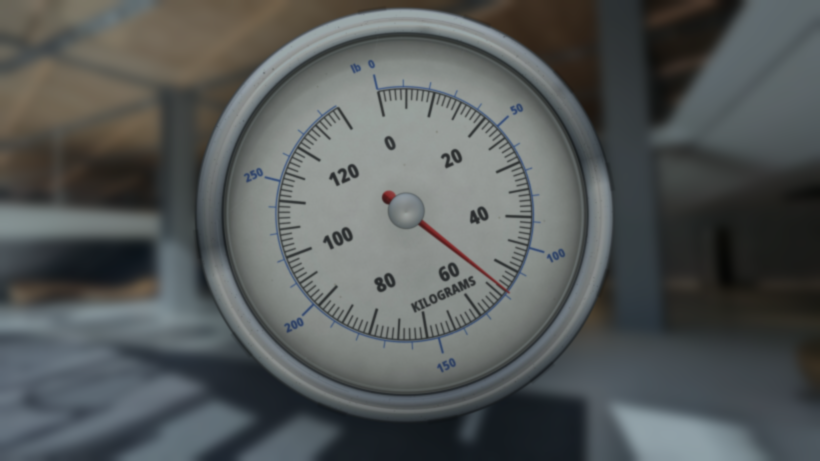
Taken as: 54,kg
